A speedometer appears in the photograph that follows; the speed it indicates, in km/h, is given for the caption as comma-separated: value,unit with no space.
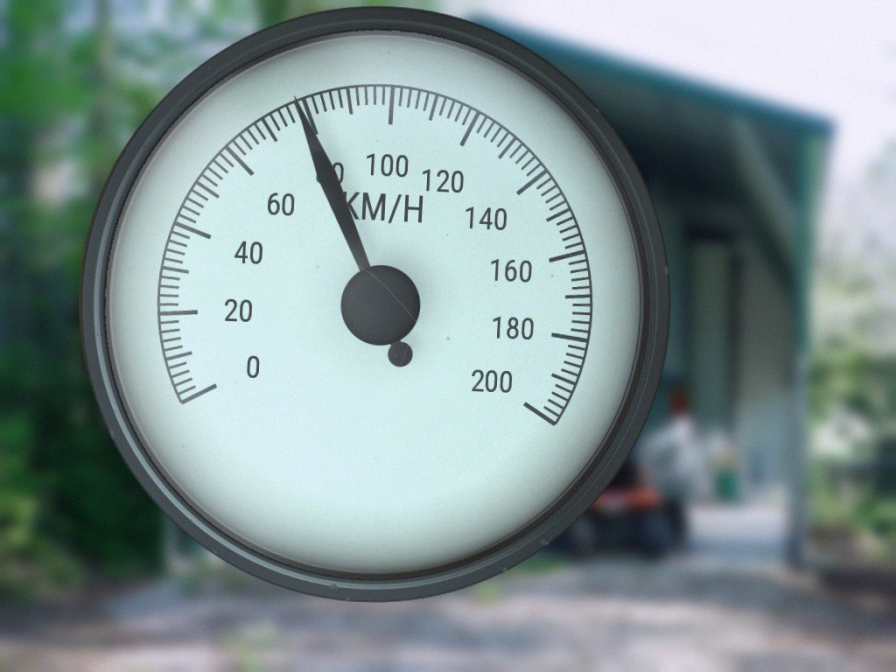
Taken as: 78,km/h
